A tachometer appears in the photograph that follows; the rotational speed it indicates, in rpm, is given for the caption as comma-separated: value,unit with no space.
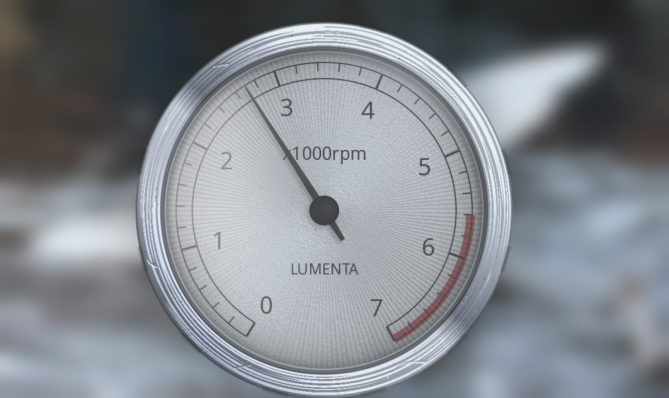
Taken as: 2700,rpm
